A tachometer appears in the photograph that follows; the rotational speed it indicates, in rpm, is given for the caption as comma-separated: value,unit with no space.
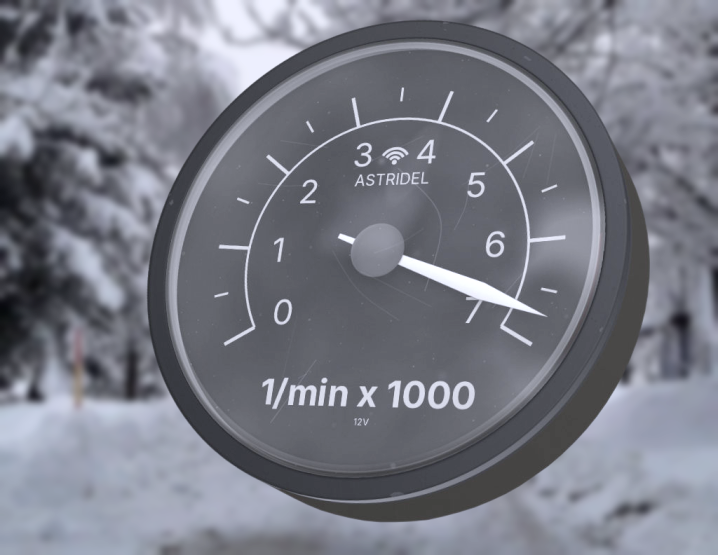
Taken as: 6750,rpm
